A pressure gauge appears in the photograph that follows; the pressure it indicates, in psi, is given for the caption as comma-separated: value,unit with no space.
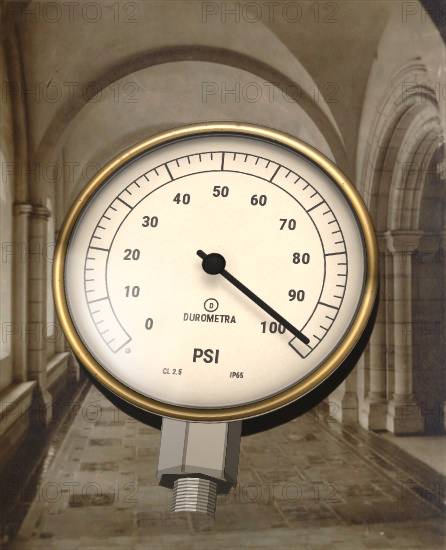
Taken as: 98,psi
